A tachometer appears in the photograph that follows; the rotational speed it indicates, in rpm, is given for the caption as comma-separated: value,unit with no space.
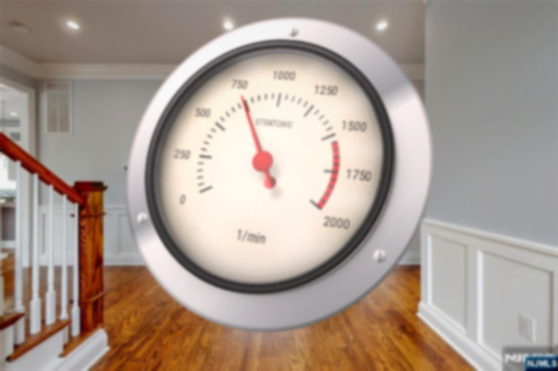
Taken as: 750,rpm
